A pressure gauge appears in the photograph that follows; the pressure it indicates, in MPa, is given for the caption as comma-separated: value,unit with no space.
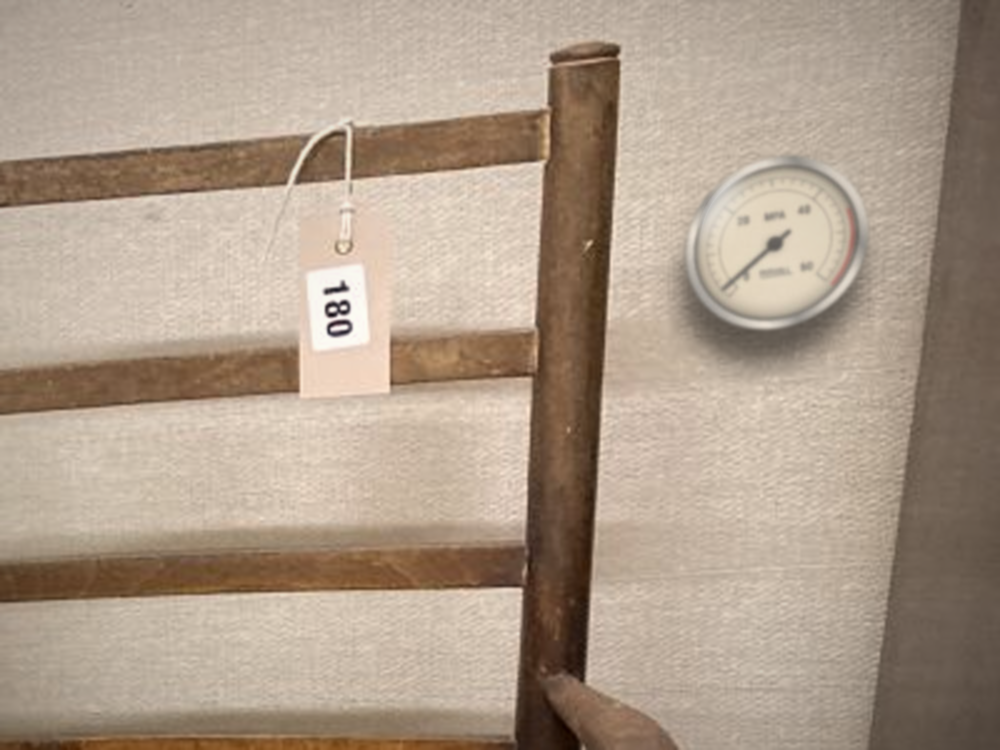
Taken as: 2,MPa
